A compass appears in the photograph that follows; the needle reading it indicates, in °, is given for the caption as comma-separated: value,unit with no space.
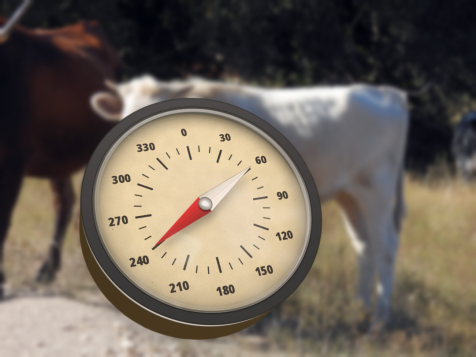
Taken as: 240,°
